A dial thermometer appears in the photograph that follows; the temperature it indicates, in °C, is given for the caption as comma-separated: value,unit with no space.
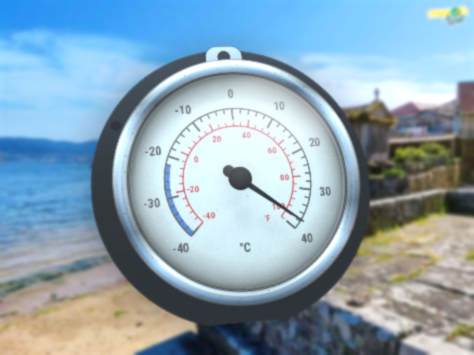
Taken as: 38,°C
